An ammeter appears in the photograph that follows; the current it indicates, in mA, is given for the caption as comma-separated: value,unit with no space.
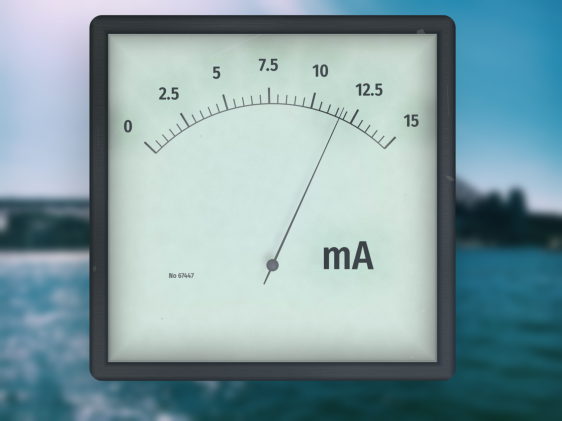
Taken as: 11.75,mA
